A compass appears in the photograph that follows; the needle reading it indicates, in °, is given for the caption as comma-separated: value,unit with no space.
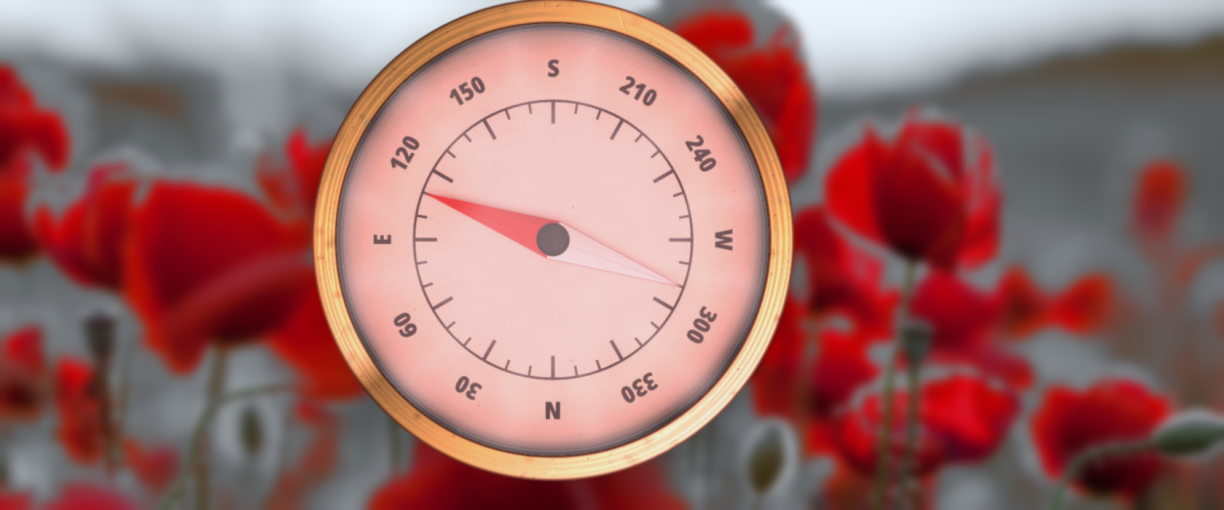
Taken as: 110,°
